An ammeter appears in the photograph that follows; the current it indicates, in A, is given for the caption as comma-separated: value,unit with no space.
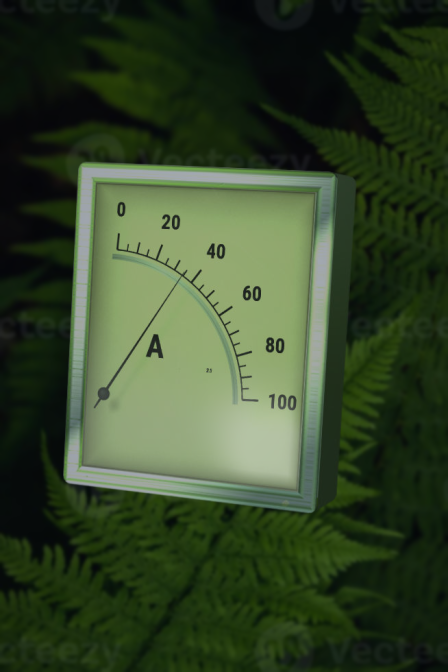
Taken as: 35,A
